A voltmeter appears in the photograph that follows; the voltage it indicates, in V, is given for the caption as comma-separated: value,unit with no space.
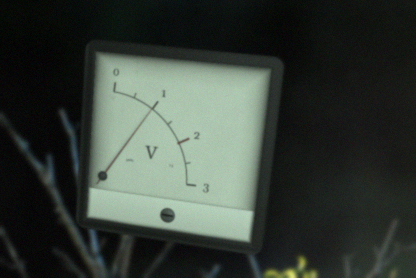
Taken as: 1,V
